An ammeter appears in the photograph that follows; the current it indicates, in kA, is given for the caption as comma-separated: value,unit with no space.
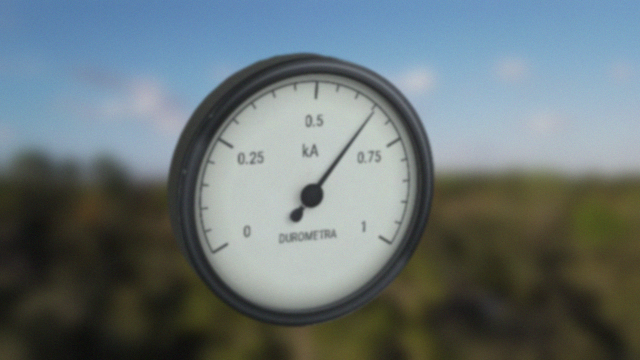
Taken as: 0.65,kA
